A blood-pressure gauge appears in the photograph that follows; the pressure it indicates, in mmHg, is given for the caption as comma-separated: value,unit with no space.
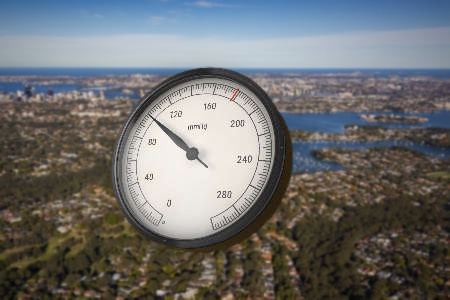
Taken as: 100,mmHg
